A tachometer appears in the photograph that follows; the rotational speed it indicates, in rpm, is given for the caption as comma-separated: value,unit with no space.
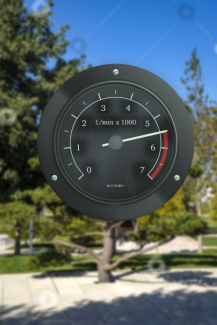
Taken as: 5500,rpm
